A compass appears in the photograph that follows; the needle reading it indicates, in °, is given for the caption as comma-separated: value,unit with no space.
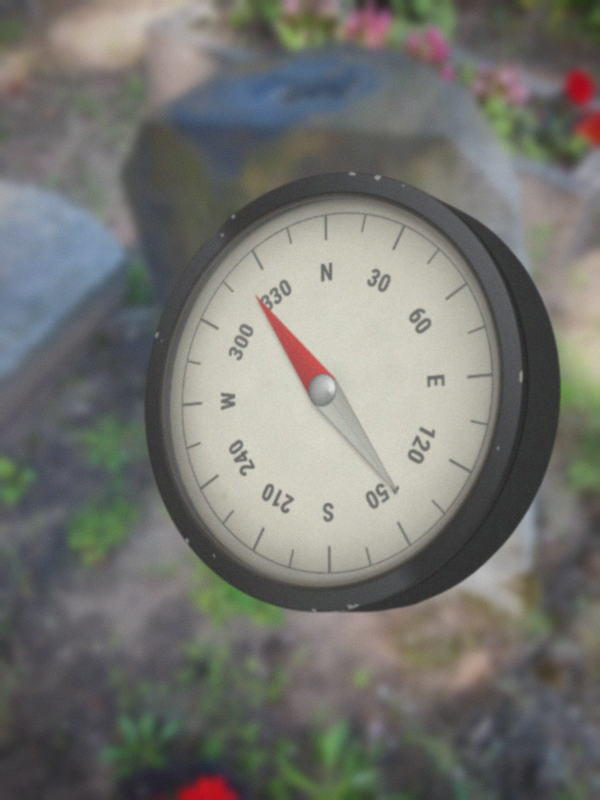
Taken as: 322.5,°
